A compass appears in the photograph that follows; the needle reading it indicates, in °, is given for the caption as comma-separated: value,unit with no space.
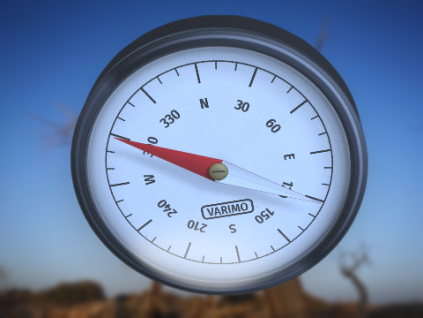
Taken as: 300,°
